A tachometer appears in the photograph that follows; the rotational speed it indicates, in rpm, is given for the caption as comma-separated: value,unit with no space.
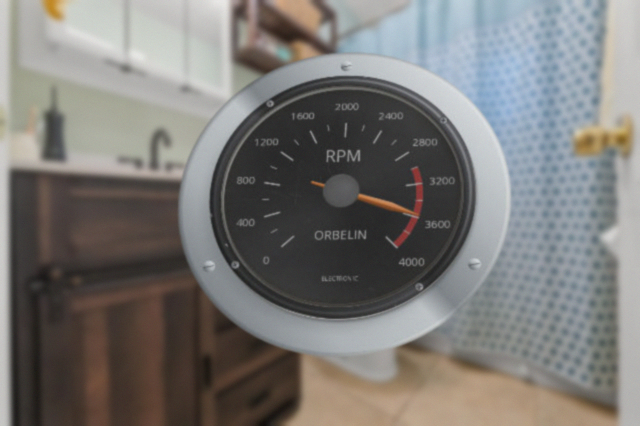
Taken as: 3600,rpm
